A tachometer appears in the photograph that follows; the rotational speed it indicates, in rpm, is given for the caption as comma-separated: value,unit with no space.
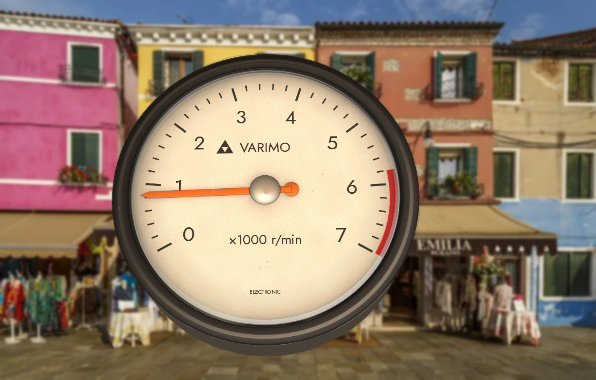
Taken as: 800,rpm
